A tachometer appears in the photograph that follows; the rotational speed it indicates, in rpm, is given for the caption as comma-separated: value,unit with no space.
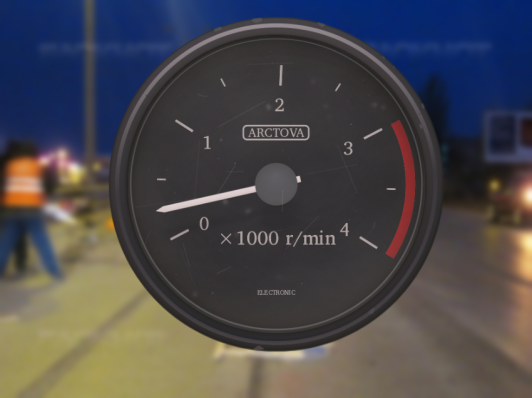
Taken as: 250,rpm
